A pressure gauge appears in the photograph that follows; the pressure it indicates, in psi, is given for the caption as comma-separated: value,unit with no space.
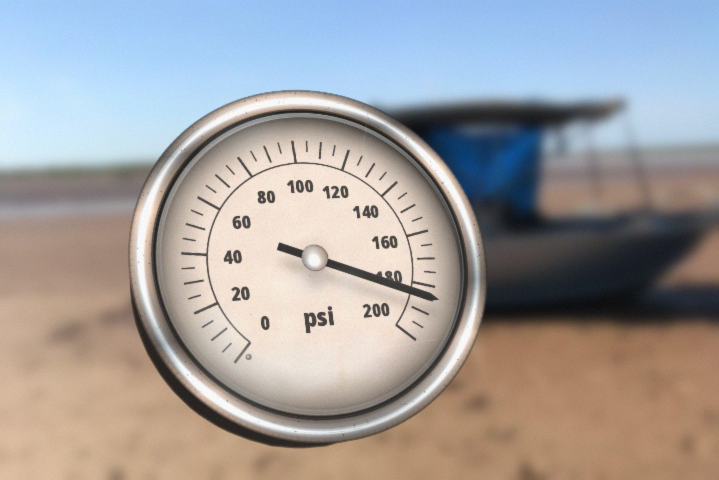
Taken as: 185,psi
